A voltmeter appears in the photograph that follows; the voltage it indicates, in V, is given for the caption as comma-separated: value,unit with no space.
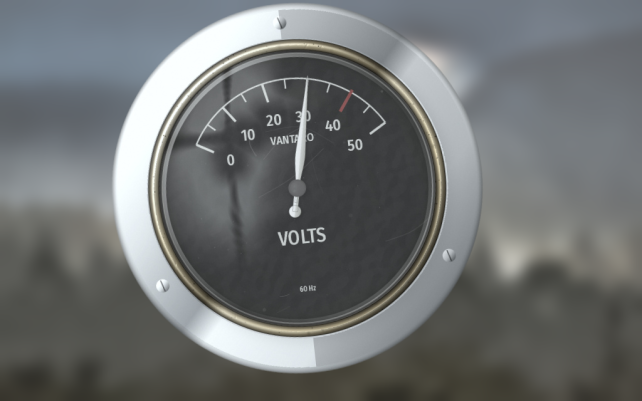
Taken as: 30,V
